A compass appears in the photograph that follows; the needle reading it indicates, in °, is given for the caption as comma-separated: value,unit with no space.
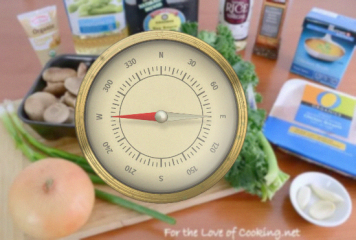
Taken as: 270,°
